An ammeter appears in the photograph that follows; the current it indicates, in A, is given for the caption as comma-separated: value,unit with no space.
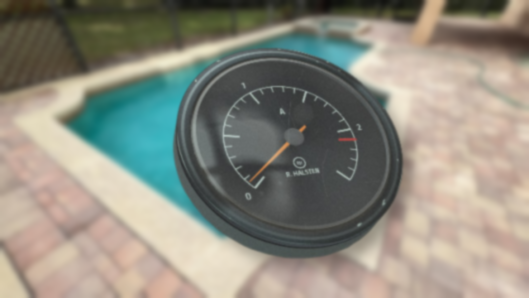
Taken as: 0.05,A
